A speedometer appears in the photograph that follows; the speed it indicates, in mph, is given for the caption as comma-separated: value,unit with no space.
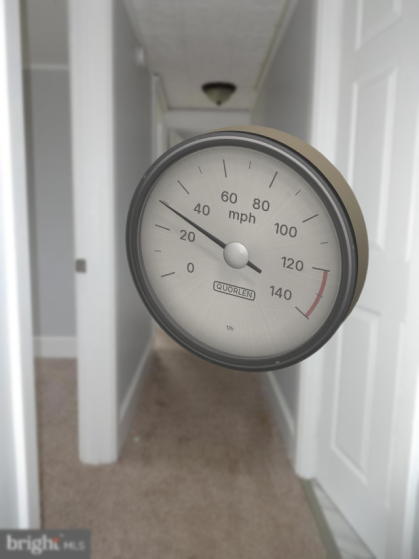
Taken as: 30,mph
